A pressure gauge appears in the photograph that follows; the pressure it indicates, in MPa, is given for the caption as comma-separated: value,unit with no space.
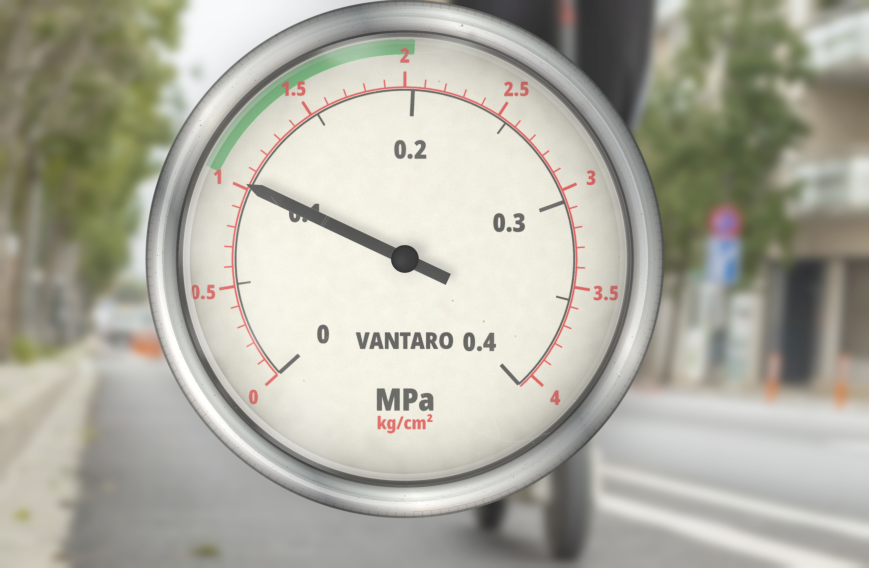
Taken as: 0.1,MPa
